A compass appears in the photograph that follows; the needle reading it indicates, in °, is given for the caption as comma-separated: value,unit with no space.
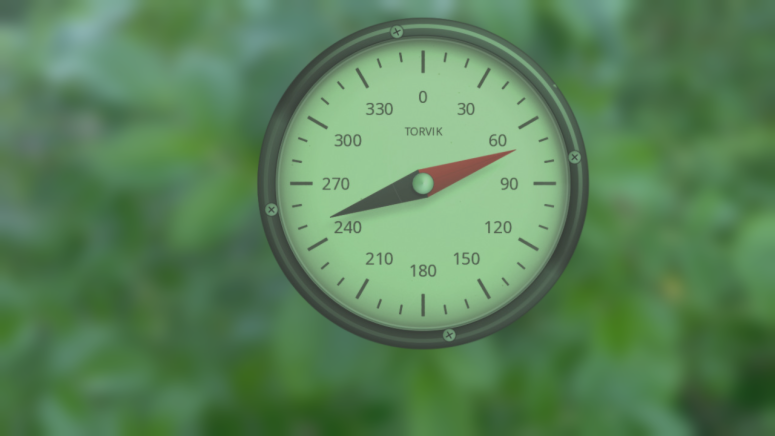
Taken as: 70,°
